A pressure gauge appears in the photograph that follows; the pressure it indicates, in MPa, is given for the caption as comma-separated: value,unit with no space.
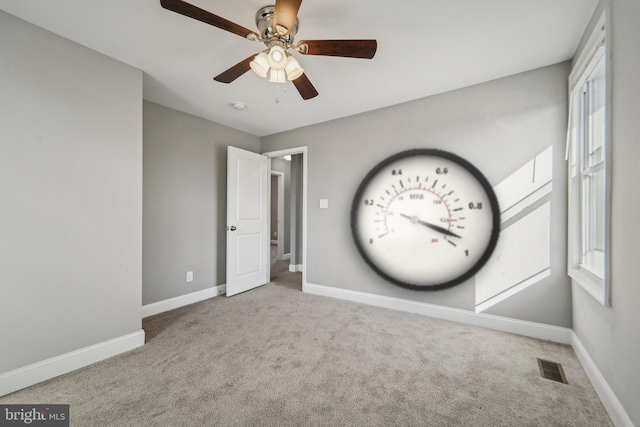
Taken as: 0.95,MPa
